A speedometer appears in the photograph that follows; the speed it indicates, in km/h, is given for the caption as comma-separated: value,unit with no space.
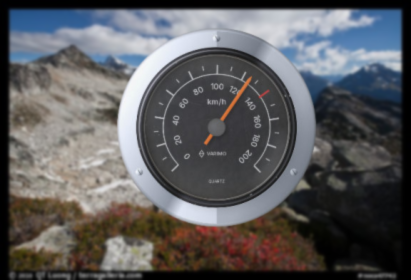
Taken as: 125,km/h
